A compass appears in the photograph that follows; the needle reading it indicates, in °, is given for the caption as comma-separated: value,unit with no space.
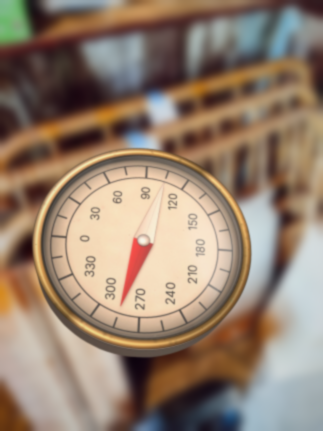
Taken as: 285,°
